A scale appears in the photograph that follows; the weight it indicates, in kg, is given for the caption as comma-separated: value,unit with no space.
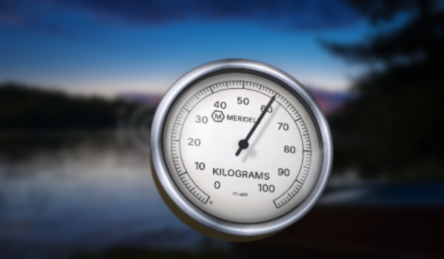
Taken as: 60,kg
